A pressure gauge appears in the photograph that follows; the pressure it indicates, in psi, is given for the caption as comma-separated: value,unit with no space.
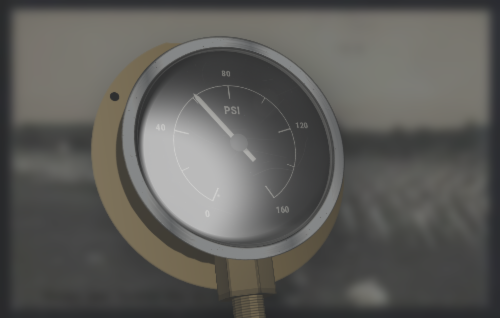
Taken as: 60,psi
